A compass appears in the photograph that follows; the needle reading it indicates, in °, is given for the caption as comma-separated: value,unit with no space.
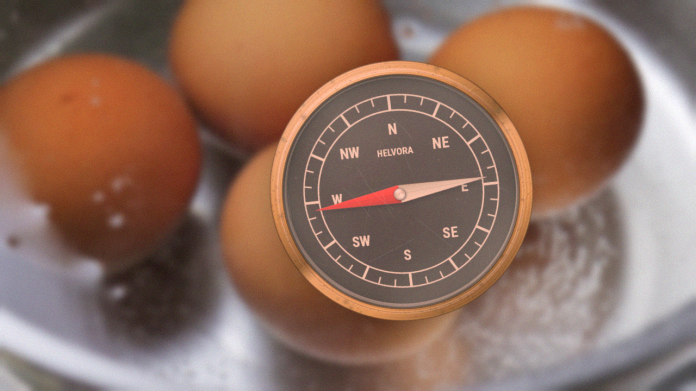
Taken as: 265,°
